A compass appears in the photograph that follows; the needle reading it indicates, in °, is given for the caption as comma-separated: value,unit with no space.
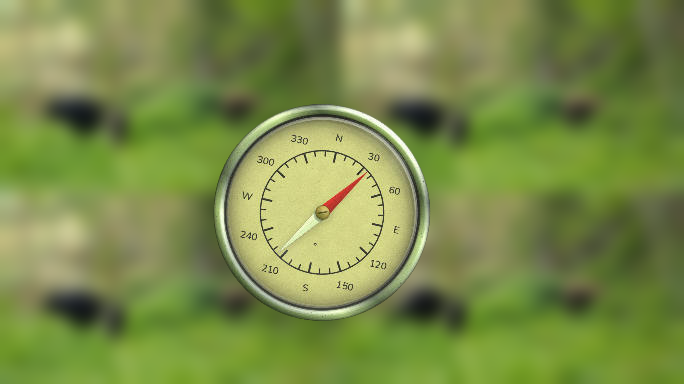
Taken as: 35,°
